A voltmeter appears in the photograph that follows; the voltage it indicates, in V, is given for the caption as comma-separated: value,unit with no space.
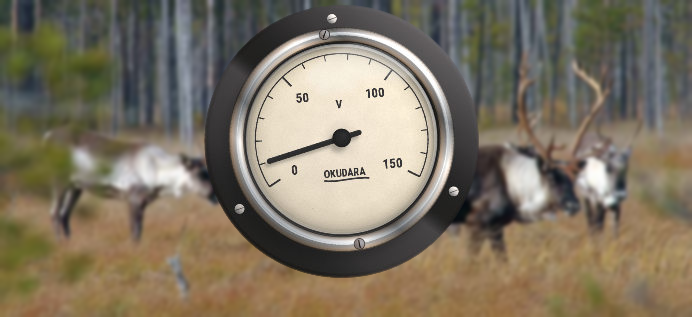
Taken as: 10,V
